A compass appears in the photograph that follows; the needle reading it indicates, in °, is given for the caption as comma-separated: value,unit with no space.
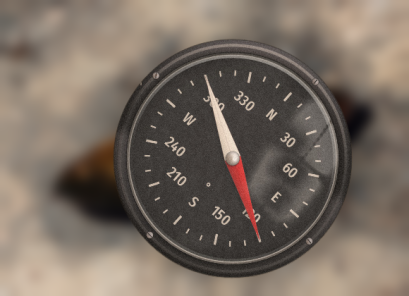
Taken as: 120,°
